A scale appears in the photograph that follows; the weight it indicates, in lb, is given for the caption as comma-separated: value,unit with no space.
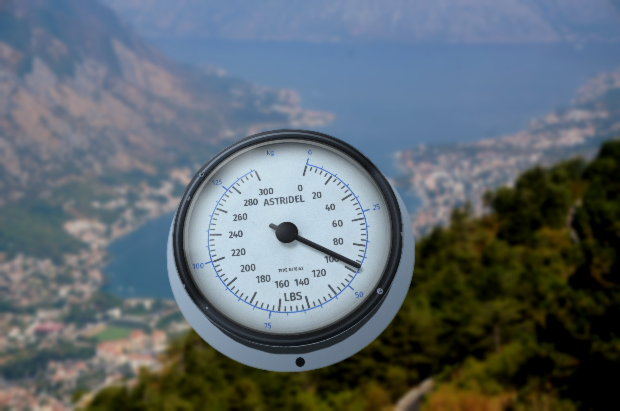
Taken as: 96,lb
